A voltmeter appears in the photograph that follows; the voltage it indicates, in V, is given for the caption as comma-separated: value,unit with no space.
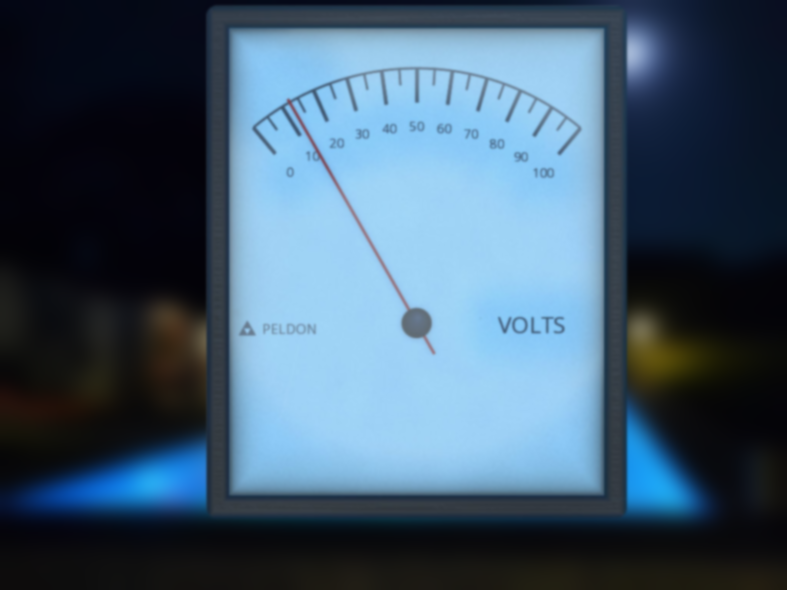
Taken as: 12.5,V
